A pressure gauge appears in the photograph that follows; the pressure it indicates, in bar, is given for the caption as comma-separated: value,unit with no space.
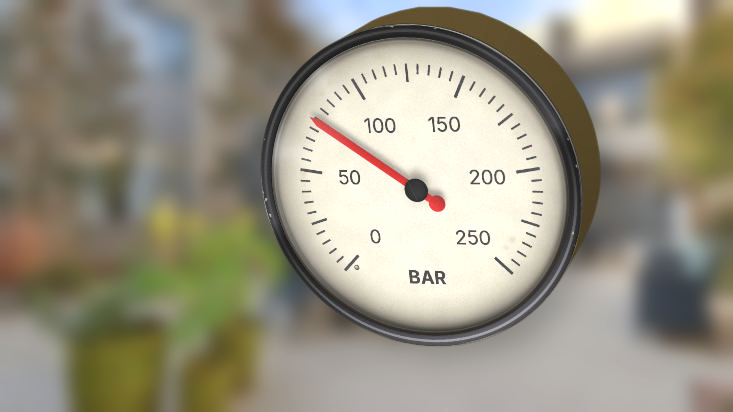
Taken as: 75,bar
